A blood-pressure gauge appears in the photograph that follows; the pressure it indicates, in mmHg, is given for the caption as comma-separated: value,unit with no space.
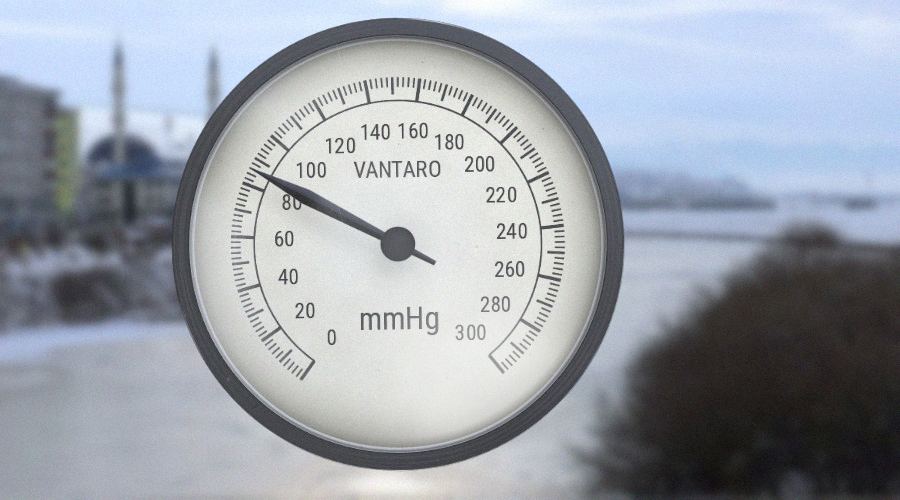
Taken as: 86,mmHg
